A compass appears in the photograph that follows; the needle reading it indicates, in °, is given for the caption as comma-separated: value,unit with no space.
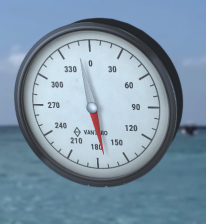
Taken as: 170,°
